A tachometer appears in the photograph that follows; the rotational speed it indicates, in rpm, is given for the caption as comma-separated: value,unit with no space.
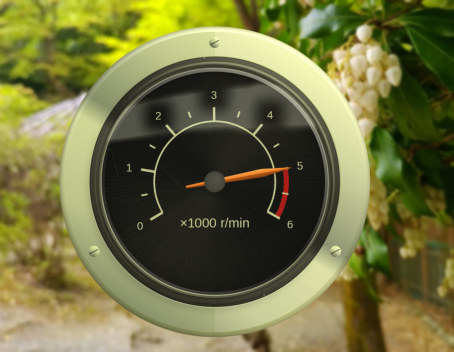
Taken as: 5000,rpm
